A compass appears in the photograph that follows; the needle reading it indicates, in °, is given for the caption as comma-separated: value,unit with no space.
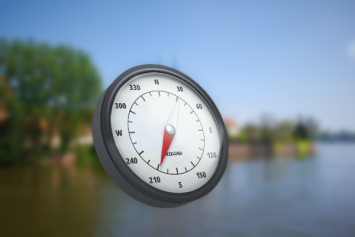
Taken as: 210,°
